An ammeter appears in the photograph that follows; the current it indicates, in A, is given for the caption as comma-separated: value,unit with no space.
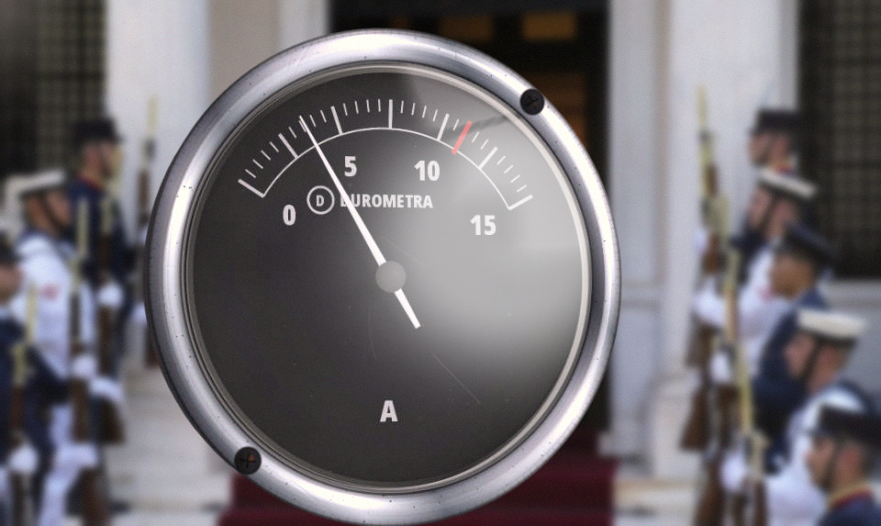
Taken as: 3.5,A
